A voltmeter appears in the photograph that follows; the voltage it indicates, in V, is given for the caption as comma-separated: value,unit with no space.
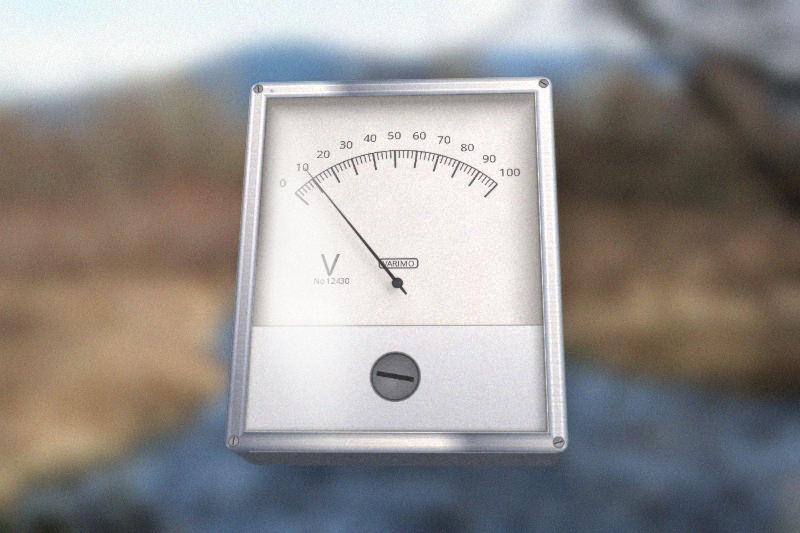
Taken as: 10,V
